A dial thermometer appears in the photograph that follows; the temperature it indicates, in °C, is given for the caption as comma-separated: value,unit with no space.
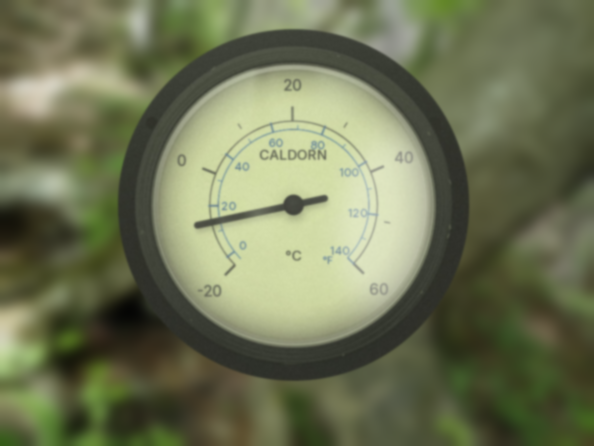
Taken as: -10,°C
